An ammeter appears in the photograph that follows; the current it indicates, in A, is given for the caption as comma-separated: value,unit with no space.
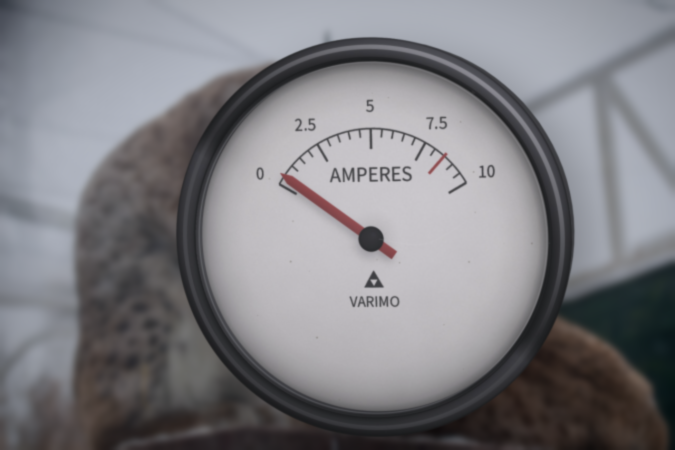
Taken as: 0.5,A
